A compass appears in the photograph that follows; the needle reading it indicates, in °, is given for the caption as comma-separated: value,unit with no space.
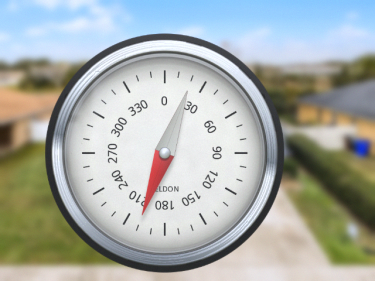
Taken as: 200,°
